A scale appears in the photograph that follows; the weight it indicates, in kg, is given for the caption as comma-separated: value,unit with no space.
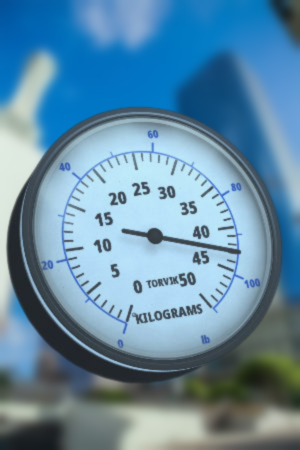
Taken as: 43,kg
